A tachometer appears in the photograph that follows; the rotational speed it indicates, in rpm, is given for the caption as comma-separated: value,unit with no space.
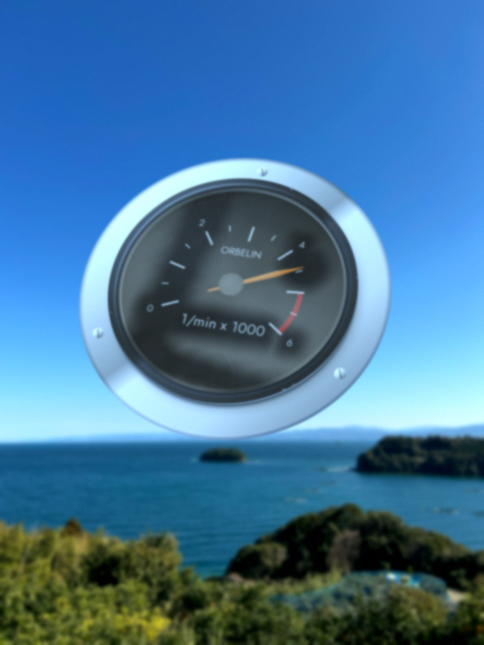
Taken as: 4500,rpm
